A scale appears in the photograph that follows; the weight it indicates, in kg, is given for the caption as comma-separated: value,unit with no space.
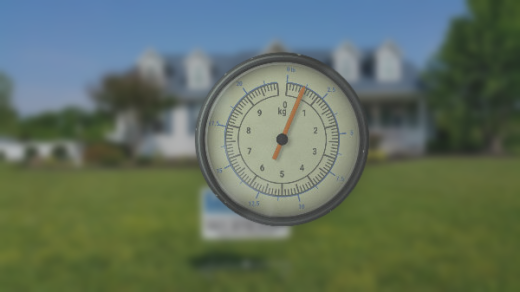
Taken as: 0.5,kg
